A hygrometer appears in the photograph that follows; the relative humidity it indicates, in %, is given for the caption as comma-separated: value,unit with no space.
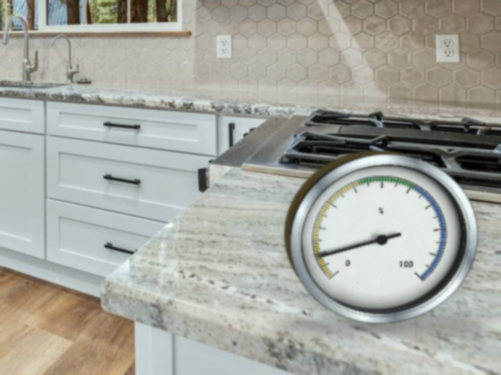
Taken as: 10,%
